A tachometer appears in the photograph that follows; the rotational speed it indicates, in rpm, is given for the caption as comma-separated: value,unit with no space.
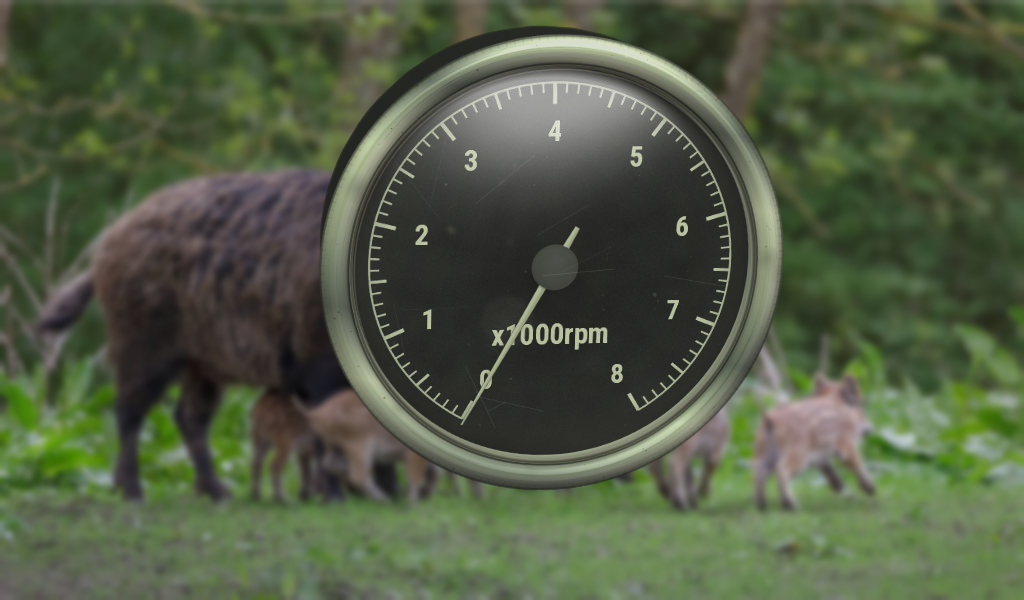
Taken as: 0,rpm
